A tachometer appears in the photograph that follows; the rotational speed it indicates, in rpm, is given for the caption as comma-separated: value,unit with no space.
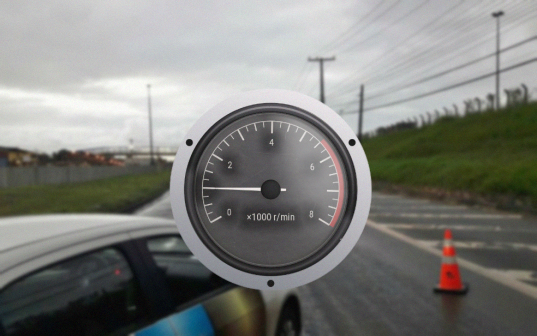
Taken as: 1000,rpm
